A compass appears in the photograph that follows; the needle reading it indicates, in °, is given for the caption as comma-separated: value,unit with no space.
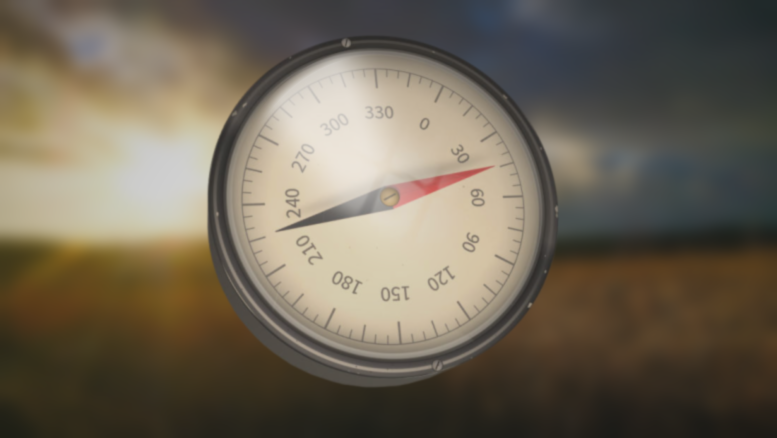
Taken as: 45,°
